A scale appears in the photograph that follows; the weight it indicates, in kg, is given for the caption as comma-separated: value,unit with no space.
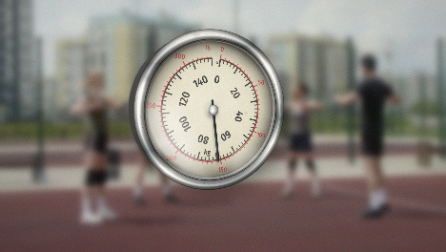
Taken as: 70,kg
